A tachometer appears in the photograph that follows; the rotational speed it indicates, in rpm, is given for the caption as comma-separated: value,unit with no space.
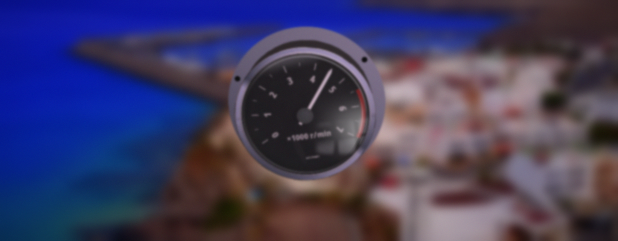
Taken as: 4500,rpm
